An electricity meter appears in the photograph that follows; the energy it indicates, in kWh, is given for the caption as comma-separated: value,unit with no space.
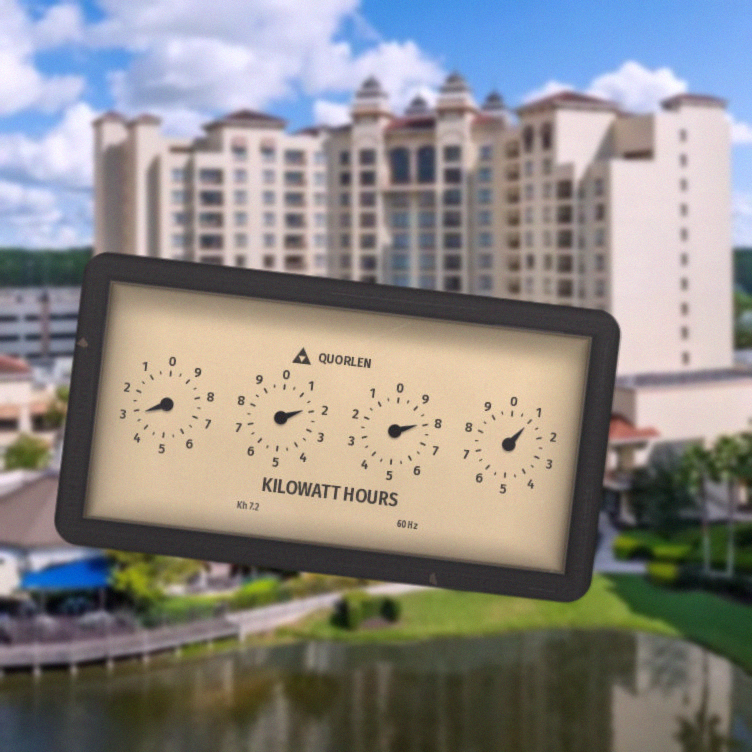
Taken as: 3181,kWh
